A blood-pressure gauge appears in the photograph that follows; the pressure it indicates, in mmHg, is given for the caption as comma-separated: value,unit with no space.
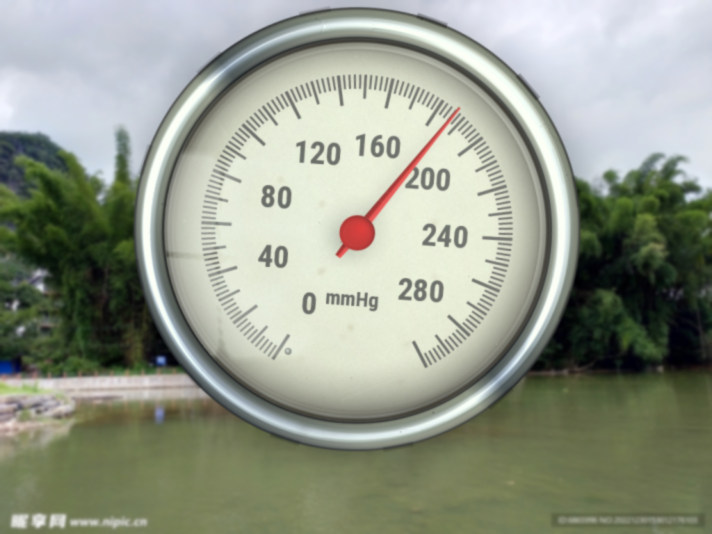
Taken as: 186,mmHg
